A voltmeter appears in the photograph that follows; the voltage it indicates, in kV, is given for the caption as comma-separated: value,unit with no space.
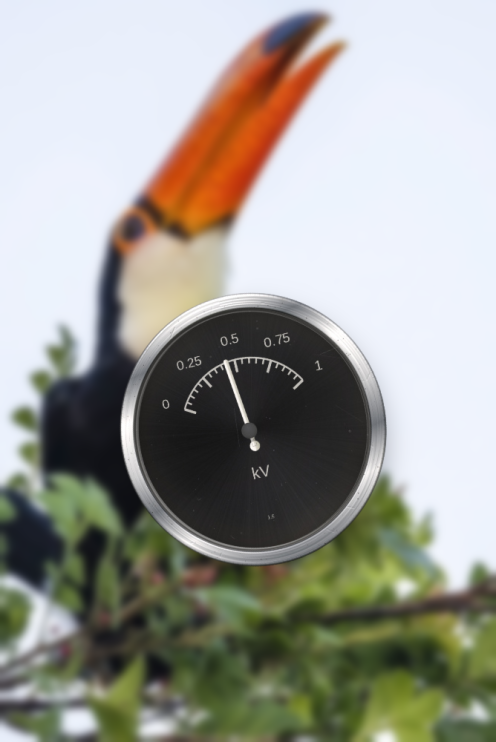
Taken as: 0.45,kV
